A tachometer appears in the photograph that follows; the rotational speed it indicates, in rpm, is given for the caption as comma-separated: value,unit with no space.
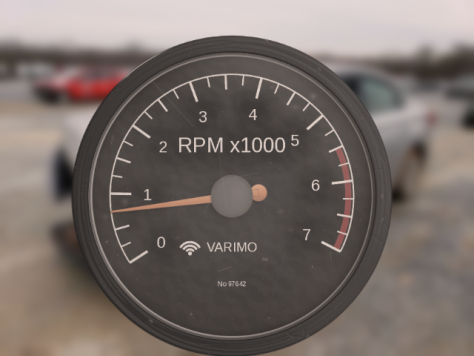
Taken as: 750,rpm
